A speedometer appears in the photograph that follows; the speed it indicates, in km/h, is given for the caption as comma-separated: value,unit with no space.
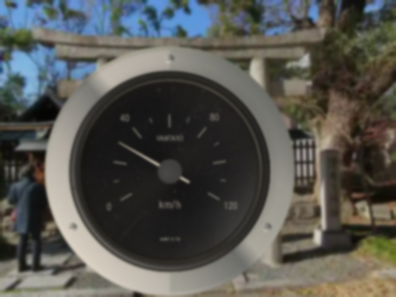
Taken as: 30,km/h
